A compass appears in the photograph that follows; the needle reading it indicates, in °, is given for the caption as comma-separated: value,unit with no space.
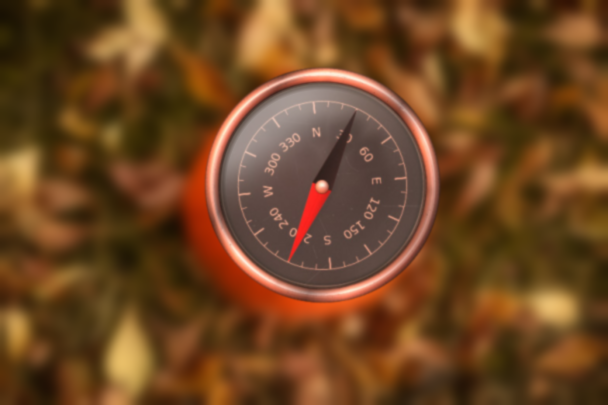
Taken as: 210,°
